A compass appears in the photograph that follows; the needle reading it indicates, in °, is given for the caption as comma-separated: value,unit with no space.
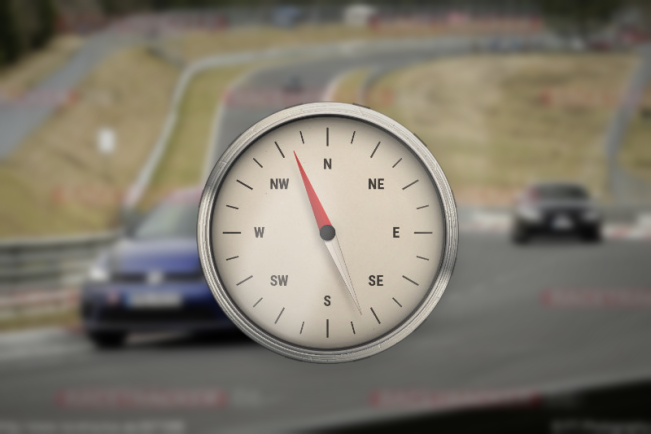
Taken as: 337.5,°
